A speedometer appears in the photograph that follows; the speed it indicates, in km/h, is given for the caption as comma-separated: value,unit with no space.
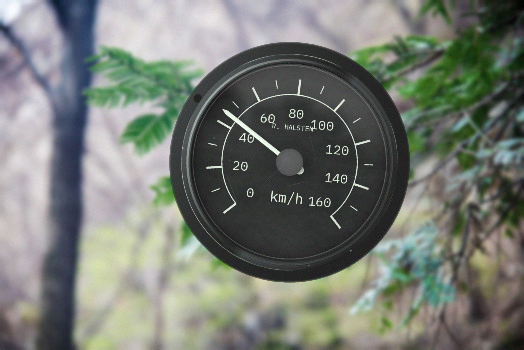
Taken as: 45,km/h
